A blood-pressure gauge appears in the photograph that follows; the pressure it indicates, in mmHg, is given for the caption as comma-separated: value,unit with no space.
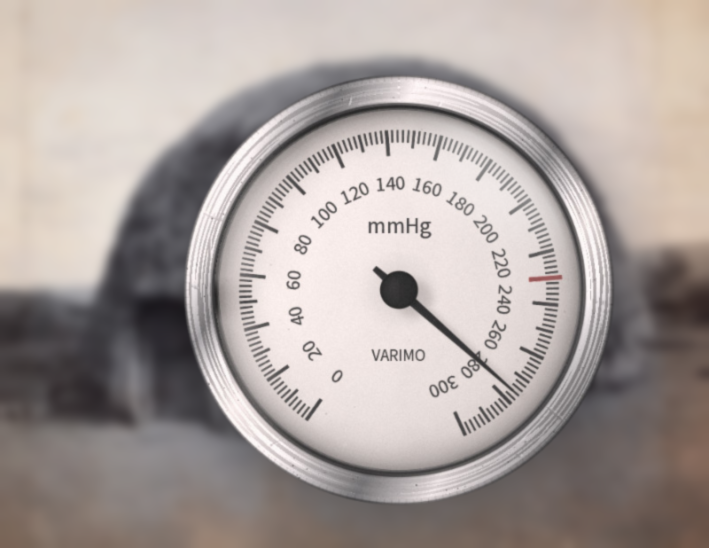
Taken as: 276,mmHg
